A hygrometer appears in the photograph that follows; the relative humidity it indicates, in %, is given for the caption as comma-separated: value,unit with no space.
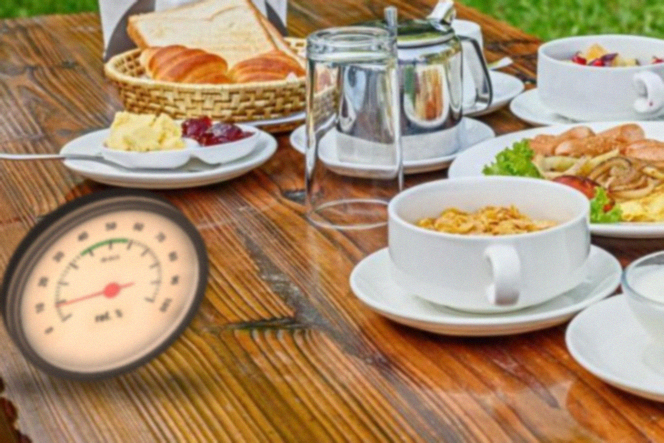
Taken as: 10,%
